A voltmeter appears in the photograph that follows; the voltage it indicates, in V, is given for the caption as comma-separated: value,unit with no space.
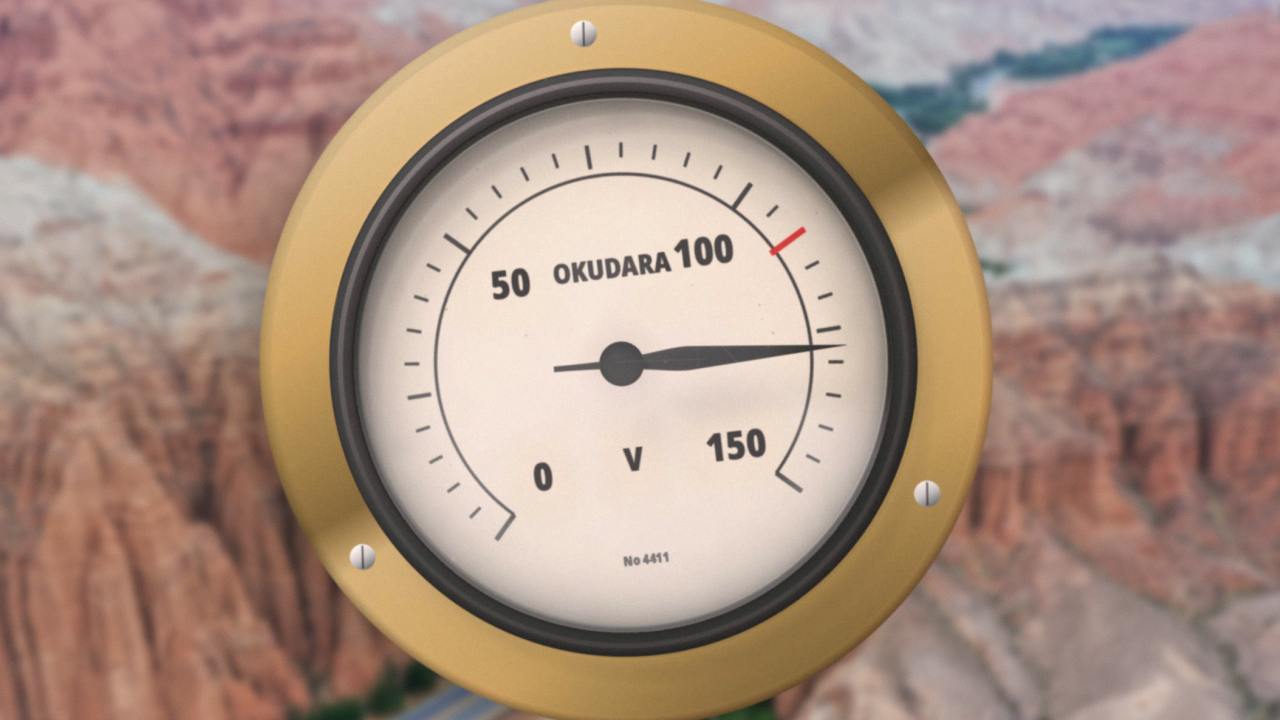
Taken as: 127.5,V
